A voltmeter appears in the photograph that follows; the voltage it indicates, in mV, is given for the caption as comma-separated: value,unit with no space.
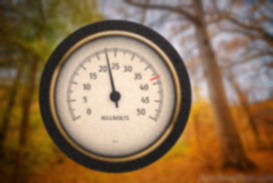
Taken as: 22.5,mV
